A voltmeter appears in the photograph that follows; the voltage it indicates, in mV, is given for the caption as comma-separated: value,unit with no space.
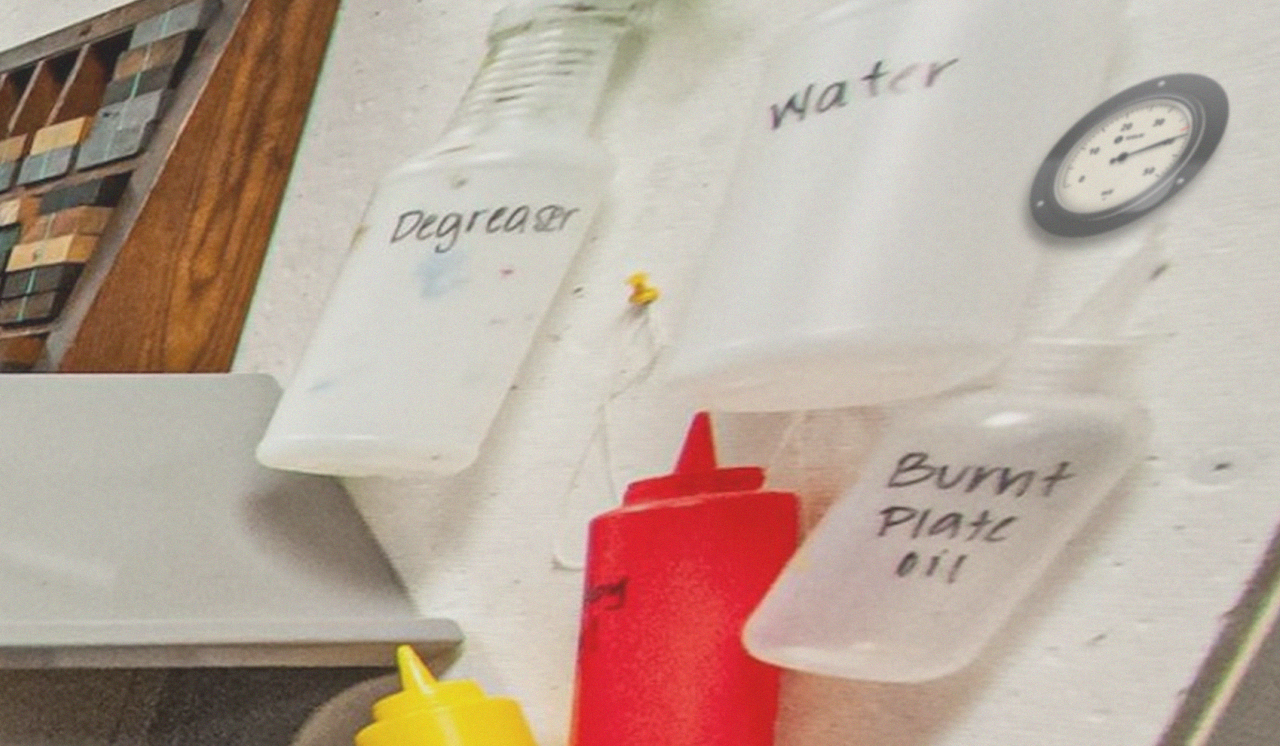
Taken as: 40,mV
